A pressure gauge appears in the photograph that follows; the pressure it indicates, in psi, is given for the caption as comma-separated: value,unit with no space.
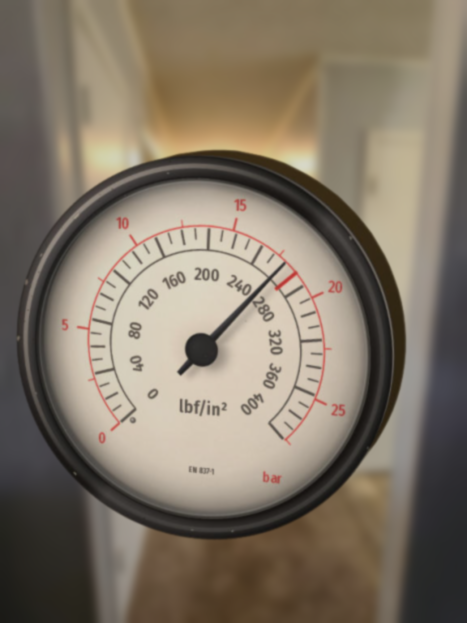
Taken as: 260,psi
